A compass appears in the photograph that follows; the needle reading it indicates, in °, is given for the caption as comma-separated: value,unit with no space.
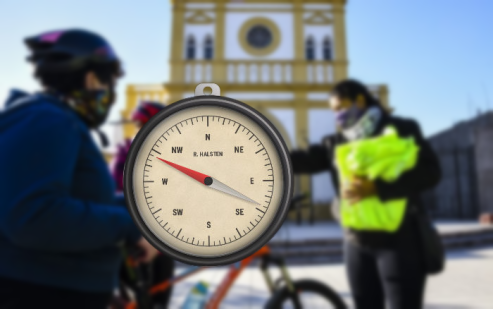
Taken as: 295,°
